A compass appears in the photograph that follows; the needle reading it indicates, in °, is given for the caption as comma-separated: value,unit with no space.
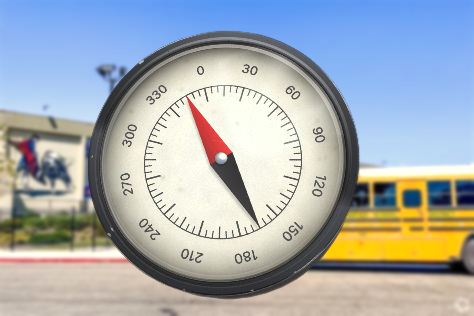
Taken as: 345,°
